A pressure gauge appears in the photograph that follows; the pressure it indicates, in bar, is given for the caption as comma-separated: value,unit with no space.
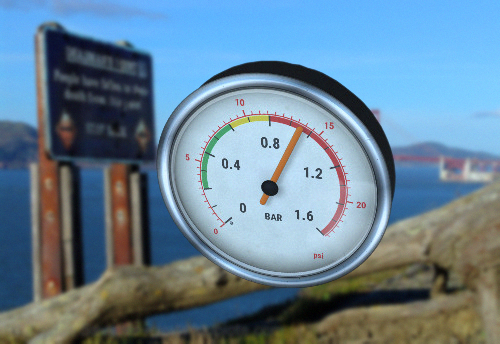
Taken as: 0.95,bar
